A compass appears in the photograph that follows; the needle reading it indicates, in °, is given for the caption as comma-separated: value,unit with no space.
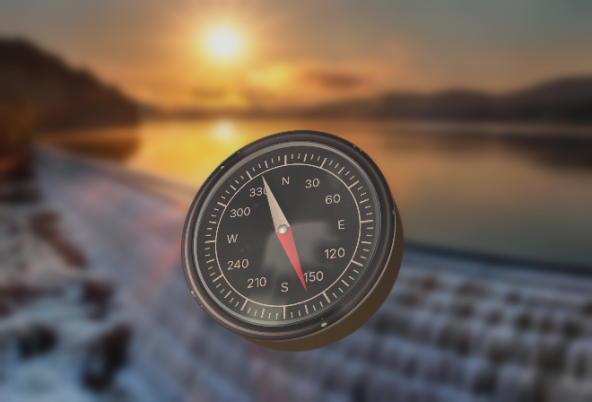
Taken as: 160,°
